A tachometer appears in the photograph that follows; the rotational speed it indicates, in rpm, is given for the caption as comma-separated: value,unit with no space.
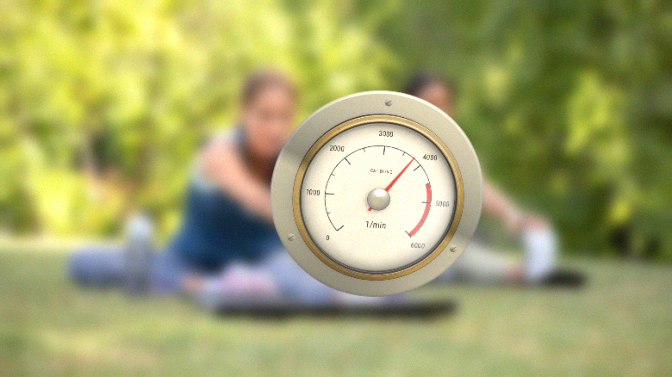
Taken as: 3750,rpm
